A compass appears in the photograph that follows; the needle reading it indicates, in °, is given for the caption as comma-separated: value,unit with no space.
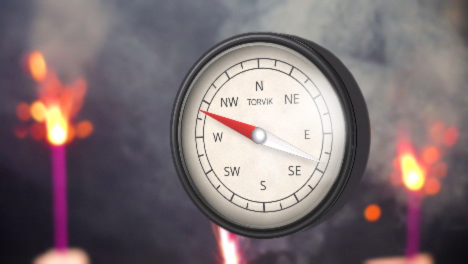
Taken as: 292.5,°
